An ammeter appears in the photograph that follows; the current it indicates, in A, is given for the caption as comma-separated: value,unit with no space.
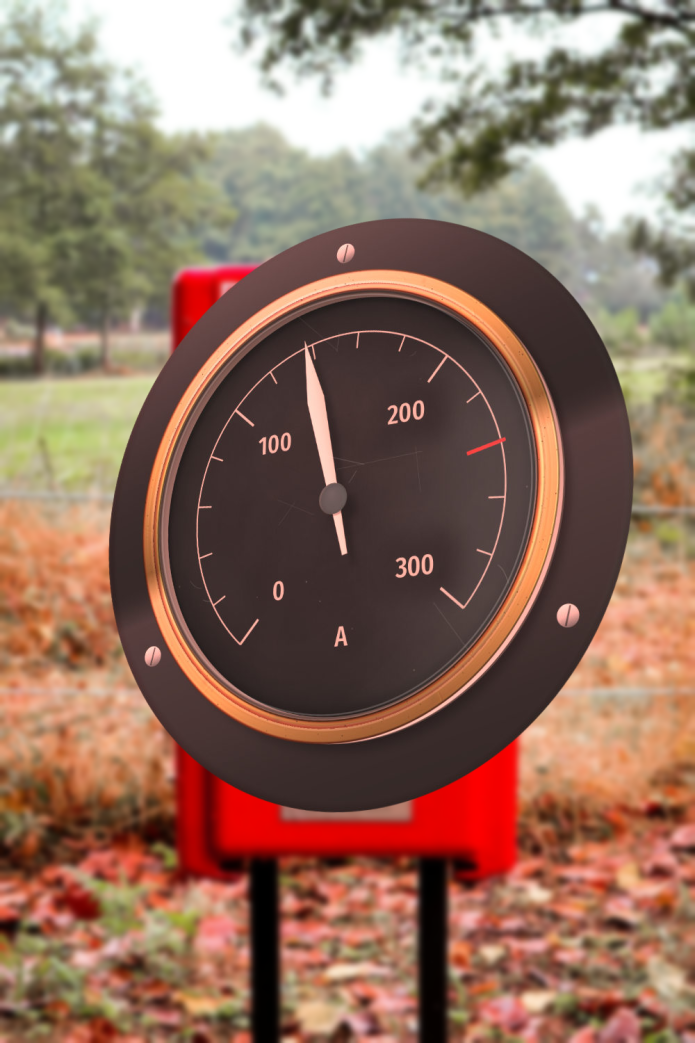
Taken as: 140,A
